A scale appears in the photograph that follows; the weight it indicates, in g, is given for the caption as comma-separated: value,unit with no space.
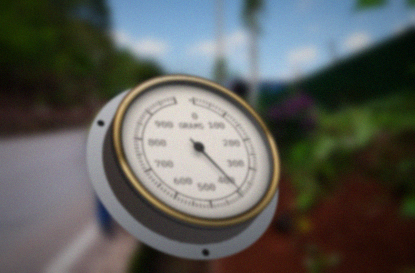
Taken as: 400,g
